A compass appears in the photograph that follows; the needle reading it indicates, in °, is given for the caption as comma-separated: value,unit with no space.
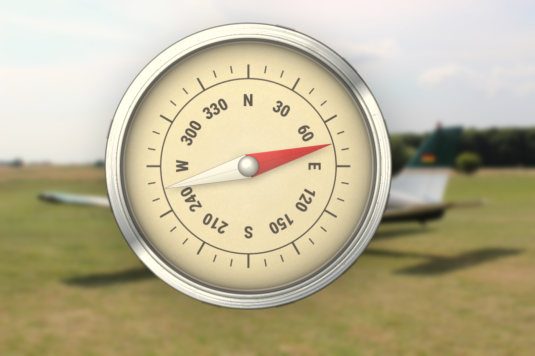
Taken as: 75,°
